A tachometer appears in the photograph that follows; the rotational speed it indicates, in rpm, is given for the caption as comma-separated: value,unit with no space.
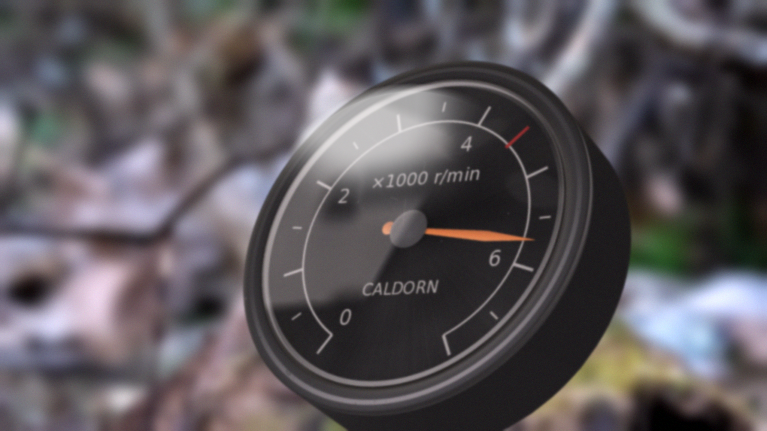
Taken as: 5750,rpm
